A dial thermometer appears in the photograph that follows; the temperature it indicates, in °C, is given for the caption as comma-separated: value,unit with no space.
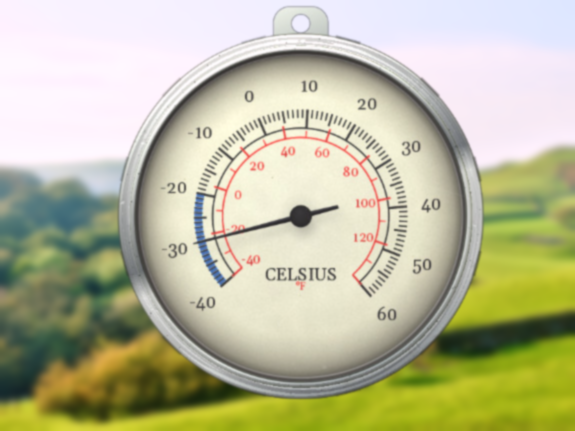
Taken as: -30,°C
